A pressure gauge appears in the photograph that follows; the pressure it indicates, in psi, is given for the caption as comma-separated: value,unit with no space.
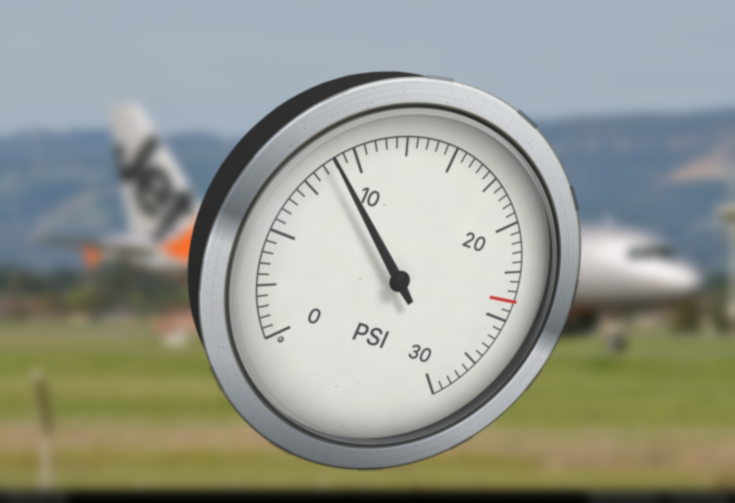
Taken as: 9,psi
